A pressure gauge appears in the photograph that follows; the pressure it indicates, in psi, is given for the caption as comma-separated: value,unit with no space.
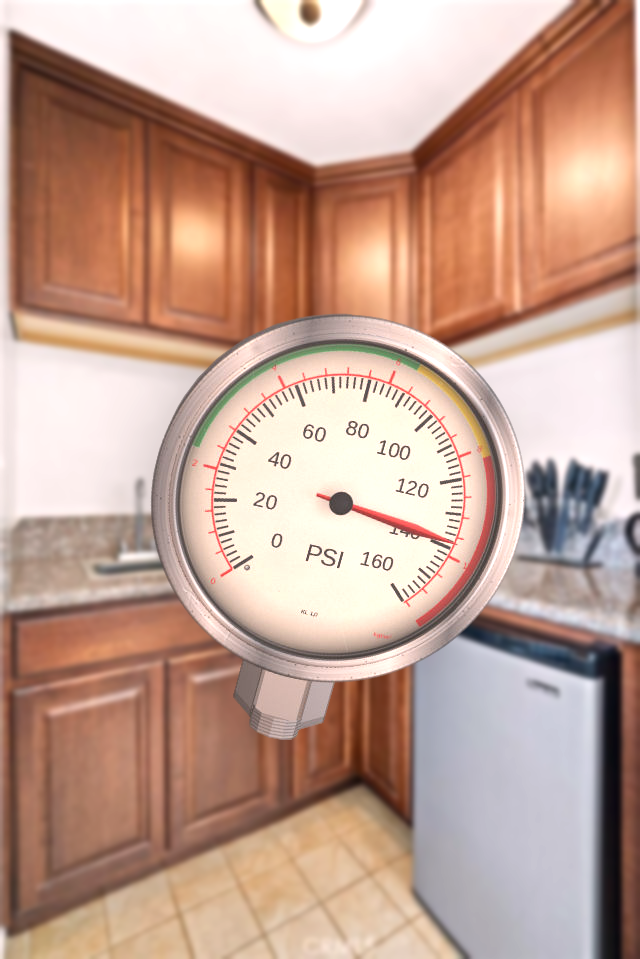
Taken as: 138,psi
